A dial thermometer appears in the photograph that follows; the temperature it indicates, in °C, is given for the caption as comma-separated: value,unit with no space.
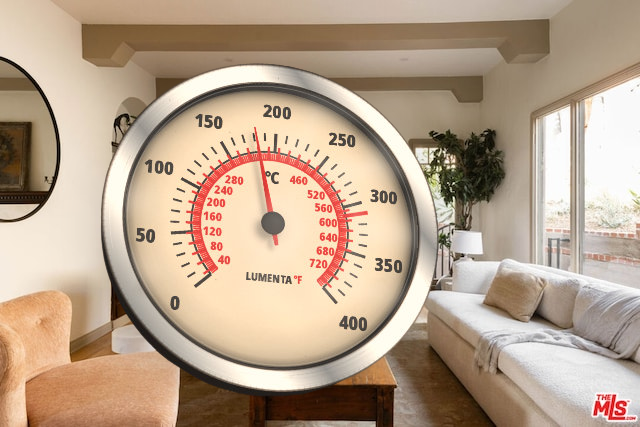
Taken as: 180,°C
